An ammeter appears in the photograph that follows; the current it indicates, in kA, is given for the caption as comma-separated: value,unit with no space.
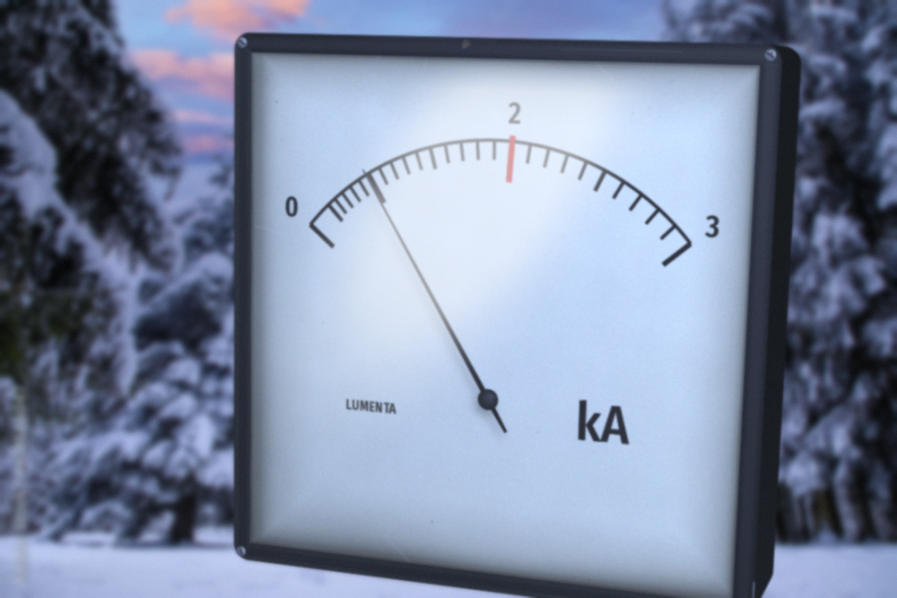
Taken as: 1,kA
